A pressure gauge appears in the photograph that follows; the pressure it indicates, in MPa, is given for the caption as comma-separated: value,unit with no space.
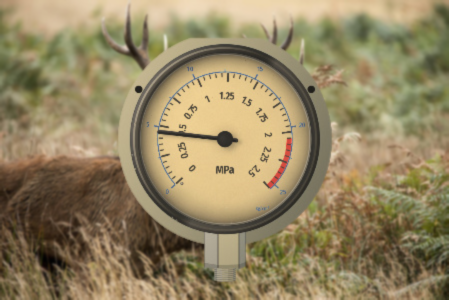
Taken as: 0.45,MPa
